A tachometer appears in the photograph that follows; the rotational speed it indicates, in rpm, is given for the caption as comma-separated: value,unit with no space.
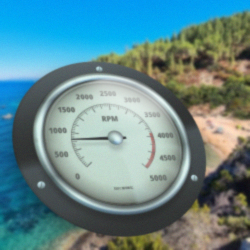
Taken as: 750,rpm
